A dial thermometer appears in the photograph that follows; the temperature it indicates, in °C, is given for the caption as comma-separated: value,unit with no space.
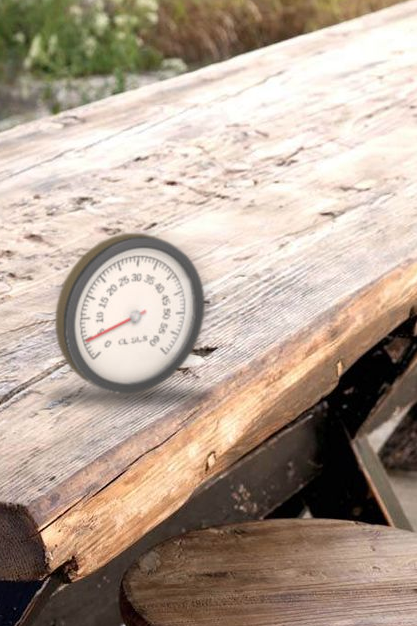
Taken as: 5,°C
